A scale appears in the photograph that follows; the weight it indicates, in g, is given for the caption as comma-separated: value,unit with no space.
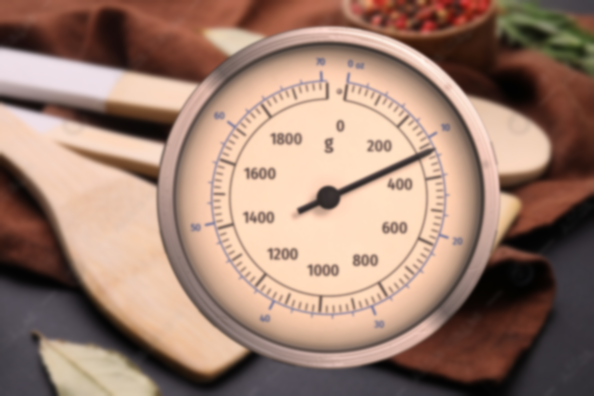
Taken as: 320,g
